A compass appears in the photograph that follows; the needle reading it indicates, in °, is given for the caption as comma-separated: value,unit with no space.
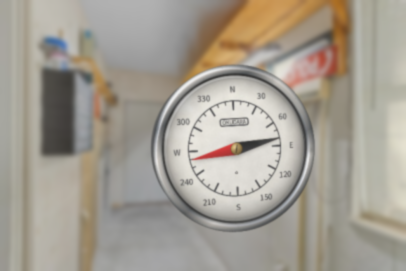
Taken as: 260,°
